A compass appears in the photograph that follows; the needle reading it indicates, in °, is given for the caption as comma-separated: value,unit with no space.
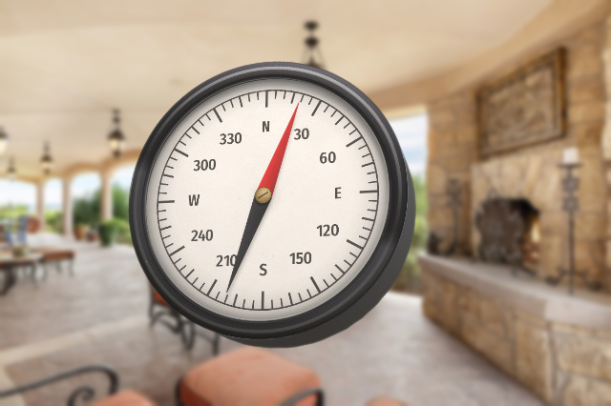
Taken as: 20,°
